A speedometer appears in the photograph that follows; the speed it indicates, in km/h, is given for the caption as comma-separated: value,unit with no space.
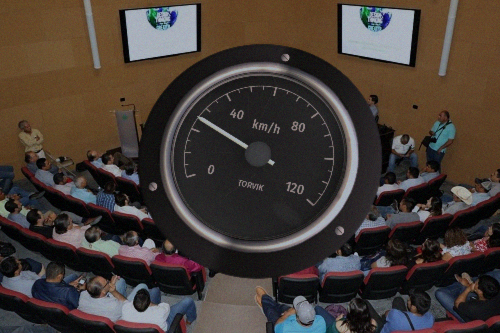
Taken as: 25,km/h
